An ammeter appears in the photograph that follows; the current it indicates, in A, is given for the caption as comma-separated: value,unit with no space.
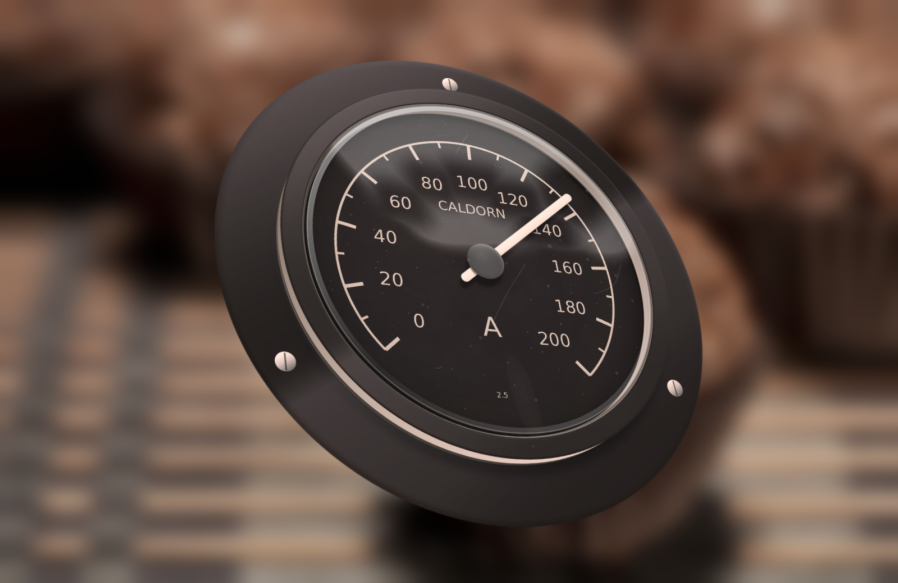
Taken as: 135,A
